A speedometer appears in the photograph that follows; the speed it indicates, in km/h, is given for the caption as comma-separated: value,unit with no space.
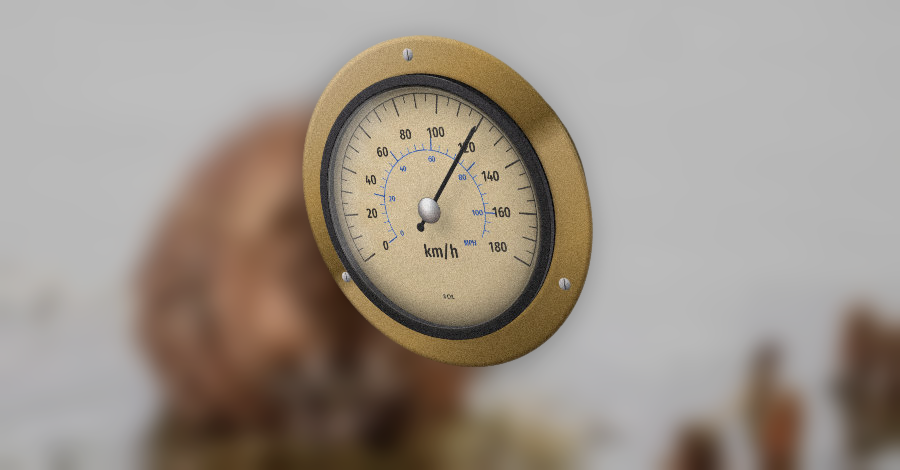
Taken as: 120,km/h
